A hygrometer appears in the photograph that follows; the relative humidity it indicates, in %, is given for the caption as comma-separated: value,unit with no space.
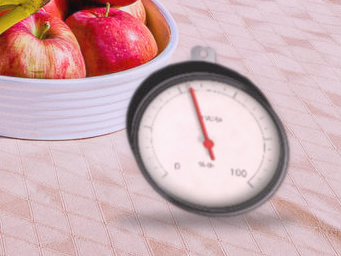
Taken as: 44,%
